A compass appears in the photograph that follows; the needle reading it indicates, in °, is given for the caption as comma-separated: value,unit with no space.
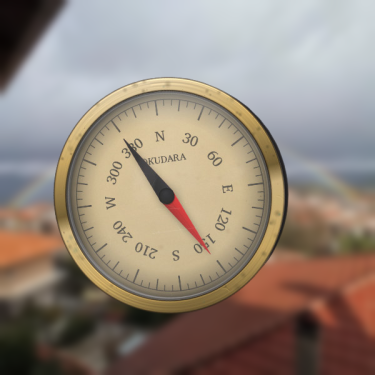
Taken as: 150,°
